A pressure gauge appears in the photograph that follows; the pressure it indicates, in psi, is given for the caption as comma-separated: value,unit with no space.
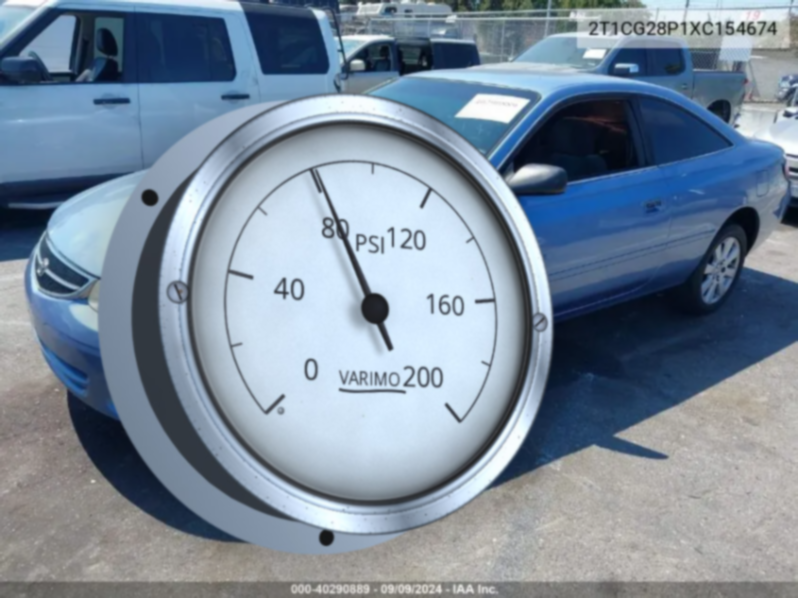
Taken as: 80,psi
